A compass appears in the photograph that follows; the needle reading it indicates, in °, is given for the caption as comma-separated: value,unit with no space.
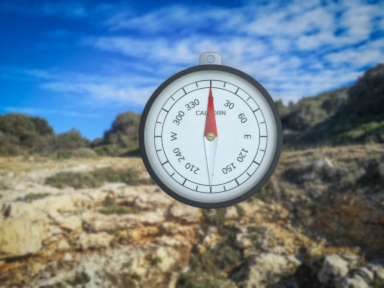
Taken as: 0,°
